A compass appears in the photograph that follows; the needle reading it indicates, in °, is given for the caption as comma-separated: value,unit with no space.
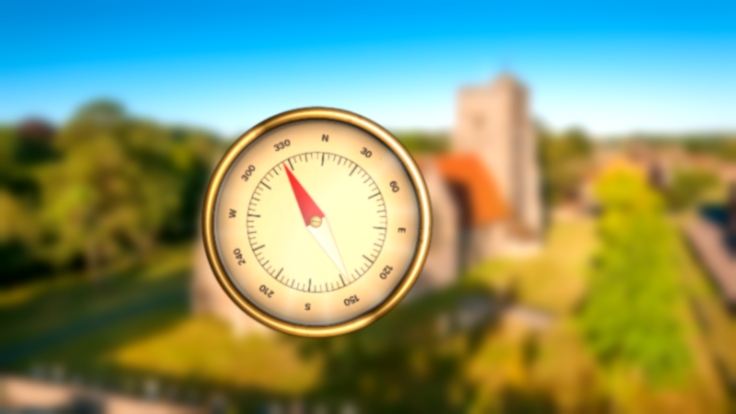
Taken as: 325,°
